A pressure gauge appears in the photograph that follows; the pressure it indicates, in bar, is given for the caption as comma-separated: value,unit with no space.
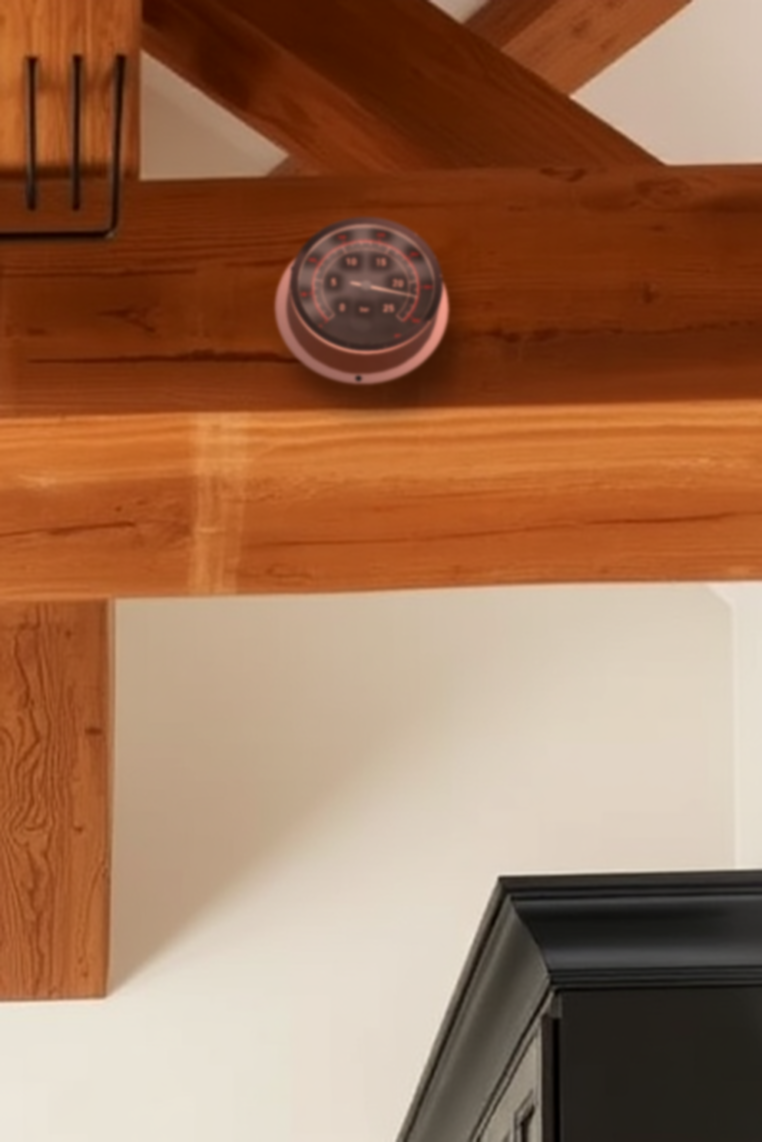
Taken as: 22,bar
